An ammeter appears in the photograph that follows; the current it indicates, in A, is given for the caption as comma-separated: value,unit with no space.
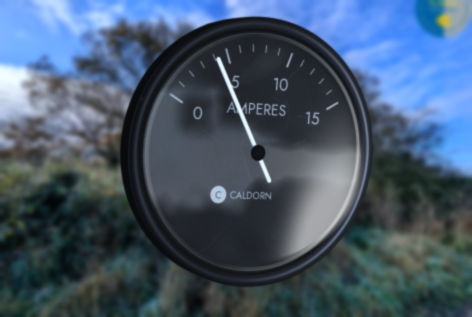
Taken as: 4,A
